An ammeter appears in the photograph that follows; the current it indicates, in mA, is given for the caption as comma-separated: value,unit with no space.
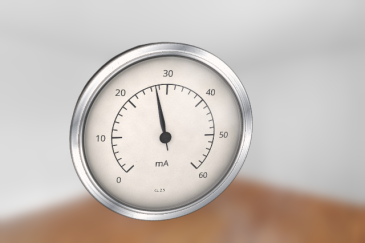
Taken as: 27,mA
